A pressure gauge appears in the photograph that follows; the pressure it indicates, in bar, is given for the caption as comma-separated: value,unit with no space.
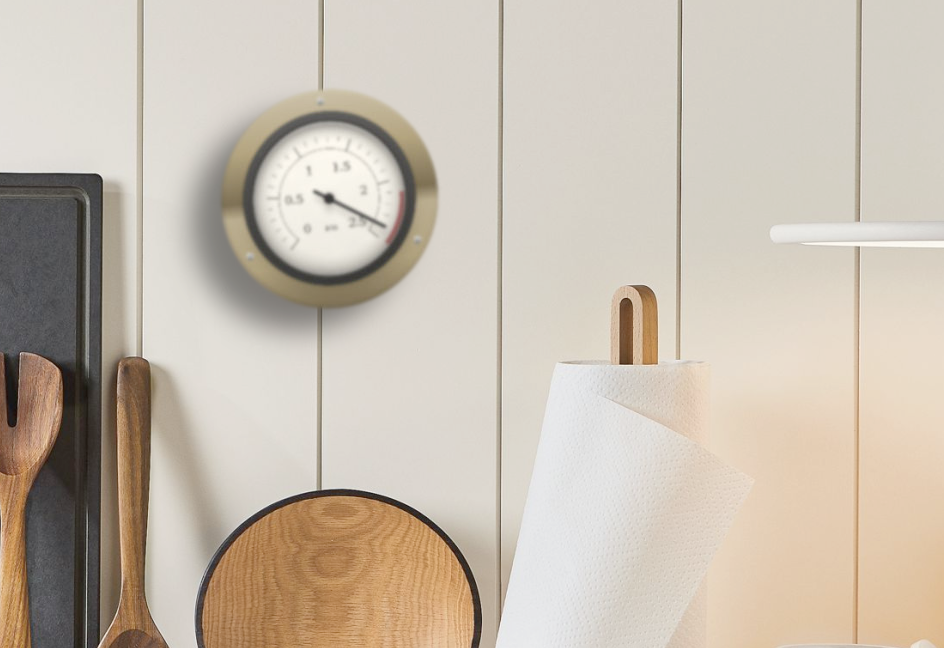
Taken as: 2.4,bar
